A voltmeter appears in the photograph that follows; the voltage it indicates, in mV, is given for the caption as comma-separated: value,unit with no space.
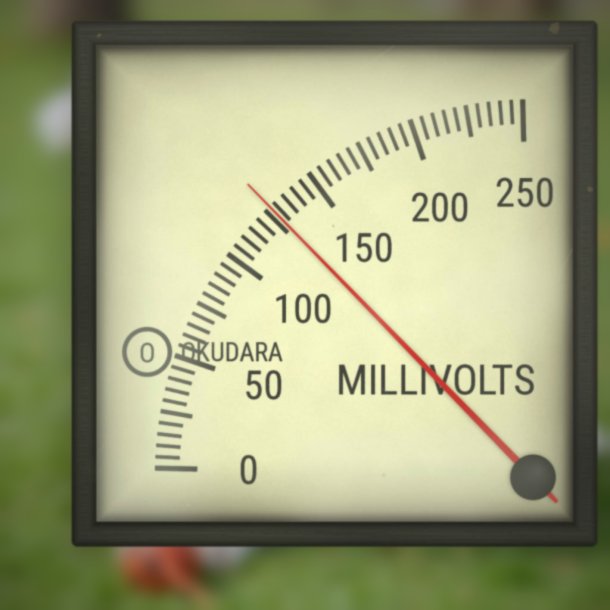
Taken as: 127.5,mV
